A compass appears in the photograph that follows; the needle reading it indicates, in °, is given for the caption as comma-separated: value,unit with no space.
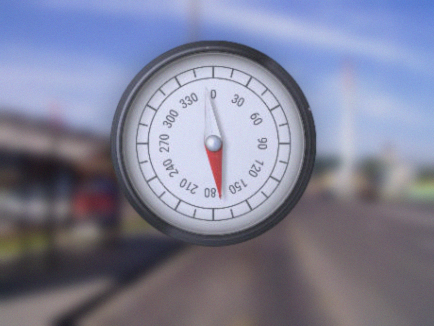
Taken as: 172.5,°
